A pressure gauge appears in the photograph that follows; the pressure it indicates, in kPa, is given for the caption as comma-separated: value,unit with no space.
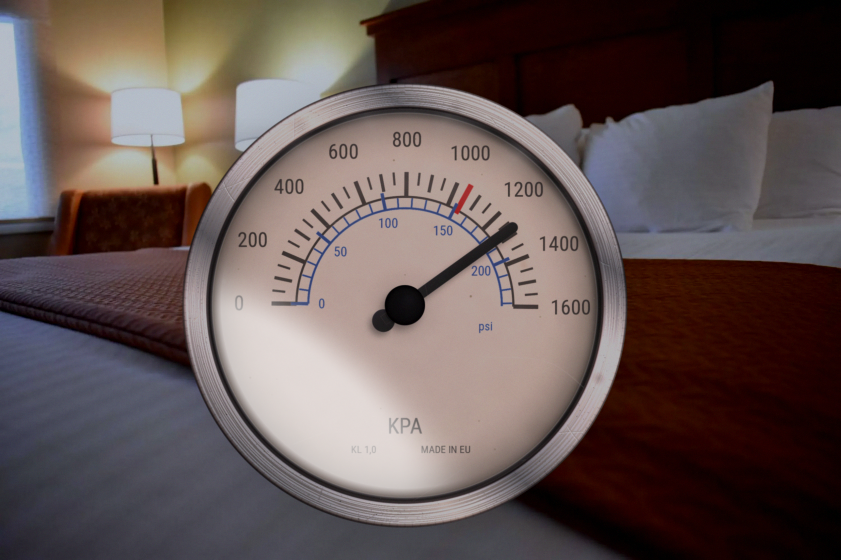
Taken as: 1275,kPa
